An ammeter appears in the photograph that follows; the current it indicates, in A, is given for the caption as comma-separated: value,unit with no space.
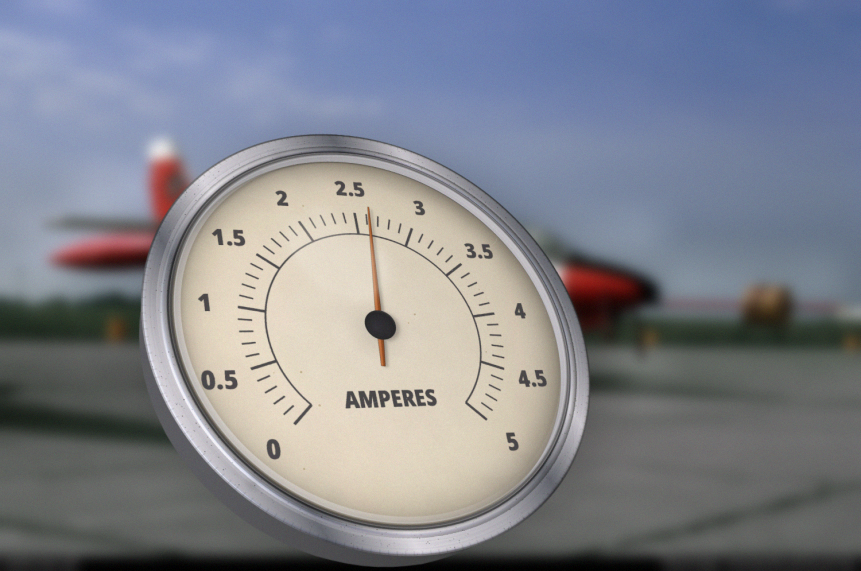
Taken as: 2.6,A
